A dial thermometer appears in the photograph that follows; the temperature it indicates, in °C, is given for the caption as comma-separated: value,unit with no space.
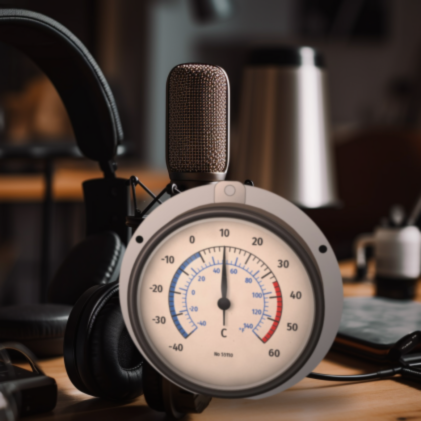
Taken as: 10,°C
